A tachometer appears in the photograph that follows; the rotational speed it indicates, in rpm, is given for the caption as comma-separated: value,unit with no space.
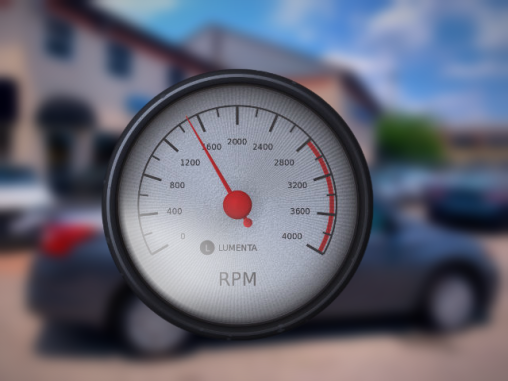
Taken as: 1500,rpm
